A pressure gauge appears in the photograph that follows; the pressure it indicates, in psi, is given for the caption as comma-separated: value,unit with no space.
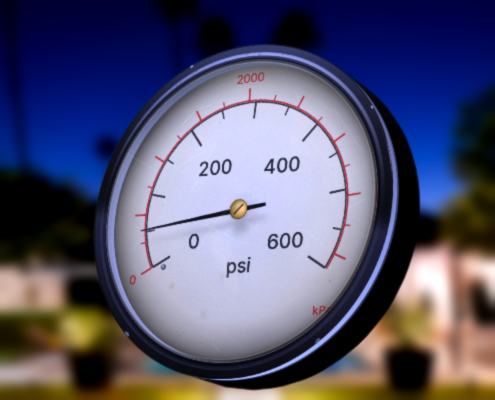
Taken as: 50,psi
